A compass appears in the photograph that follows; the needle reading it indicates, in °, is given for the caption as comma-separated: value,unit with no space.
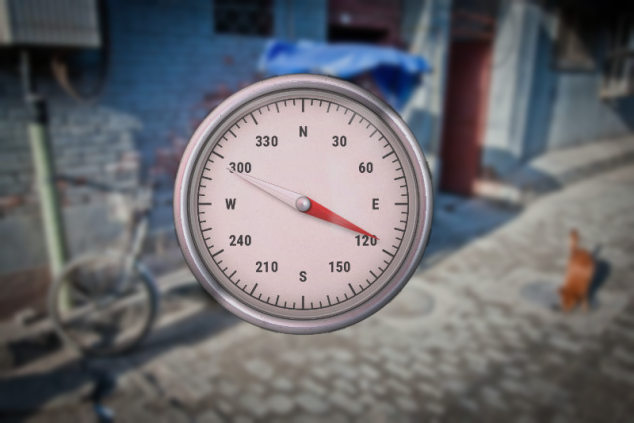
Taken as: 115,°
